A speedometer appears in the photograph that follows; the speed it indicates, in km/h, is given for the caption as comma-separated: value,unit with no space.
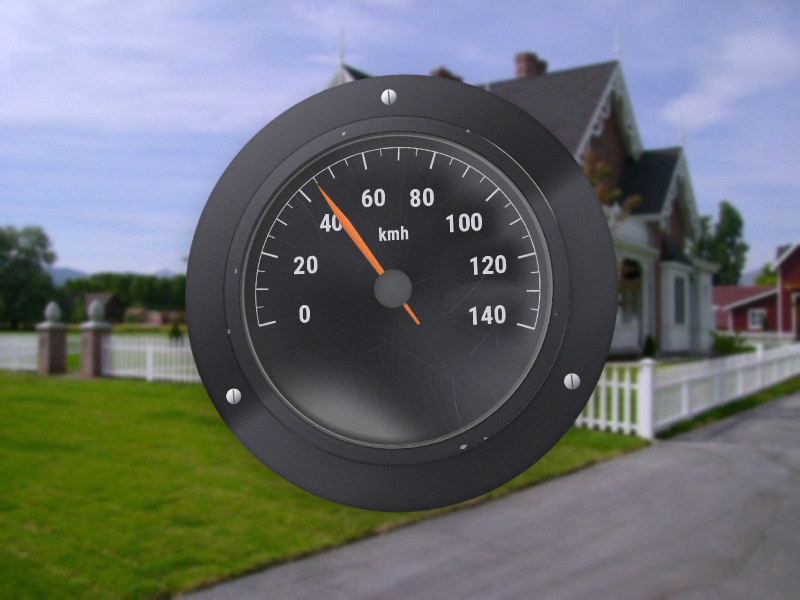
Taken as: 45,km/h
